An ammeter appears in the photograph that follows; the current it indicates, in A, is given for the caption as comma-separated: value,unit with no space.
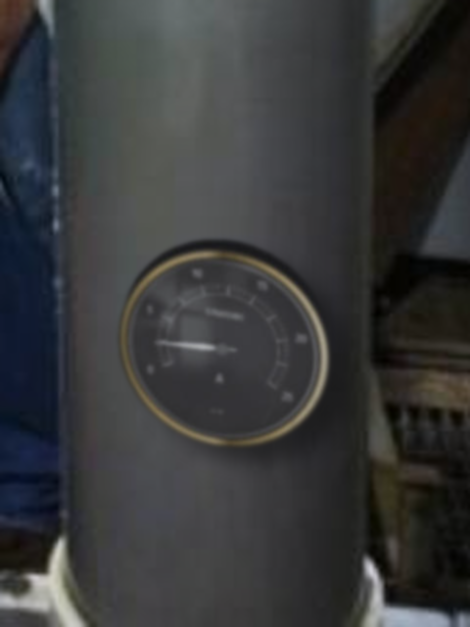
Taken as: 2.5,A
